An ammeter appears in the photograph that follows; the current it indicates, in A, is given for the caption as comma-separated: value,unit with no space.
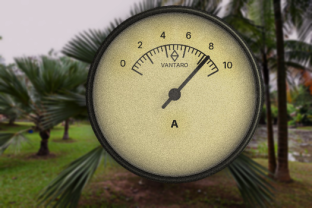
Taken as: 8.4,A
